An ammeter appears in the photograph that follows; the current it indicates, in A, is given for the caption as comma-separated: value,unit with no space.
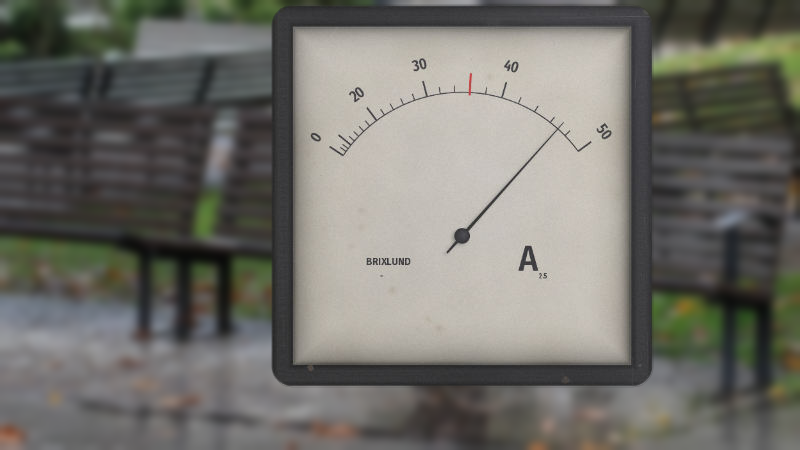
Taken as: 47,A
